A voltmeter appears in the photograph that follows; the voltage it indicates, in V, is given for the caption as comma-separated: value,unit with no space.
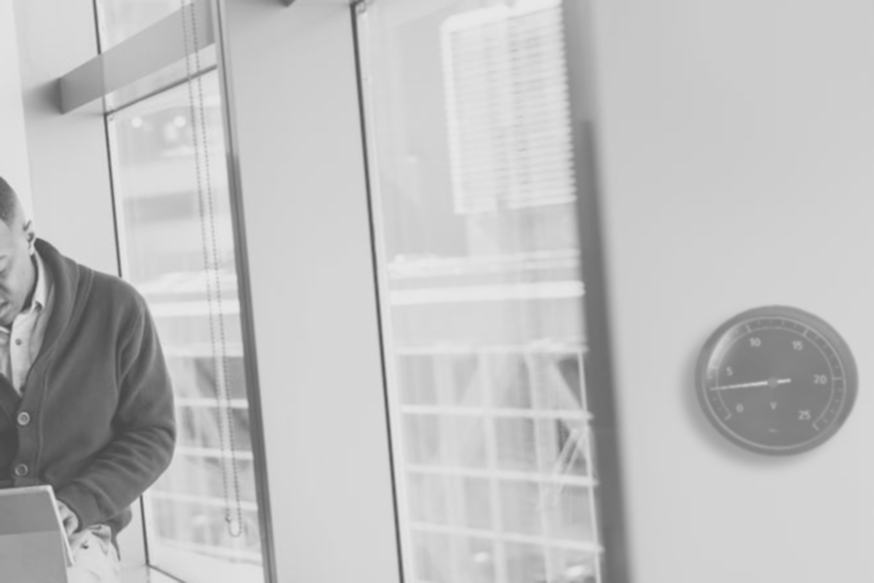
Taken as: 3,V
